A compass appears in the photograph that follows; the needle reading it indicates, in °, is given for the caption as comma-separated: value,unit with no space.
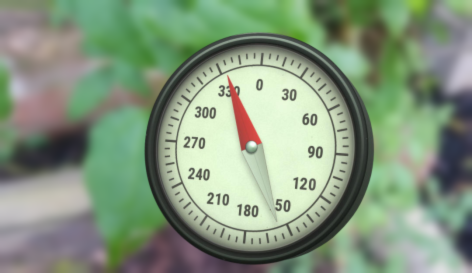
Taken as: 335,°
